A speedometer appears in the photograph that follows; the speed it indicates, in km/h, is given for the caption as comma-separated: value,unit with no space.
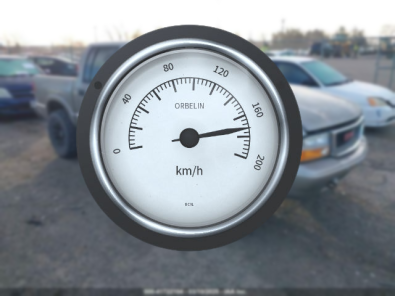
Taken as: 172,km/h
